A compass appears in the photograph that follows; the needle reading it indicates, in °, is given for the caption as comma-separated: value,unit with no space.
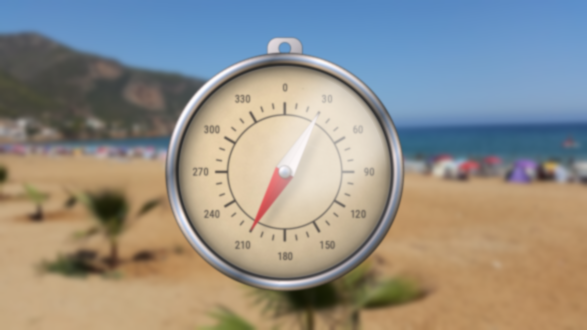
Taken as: 210,°
